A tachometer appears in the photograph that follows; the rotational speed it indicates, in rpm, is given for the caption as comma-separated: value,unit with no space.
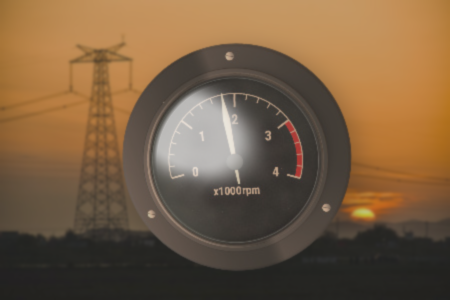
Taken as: 1800,rpm
